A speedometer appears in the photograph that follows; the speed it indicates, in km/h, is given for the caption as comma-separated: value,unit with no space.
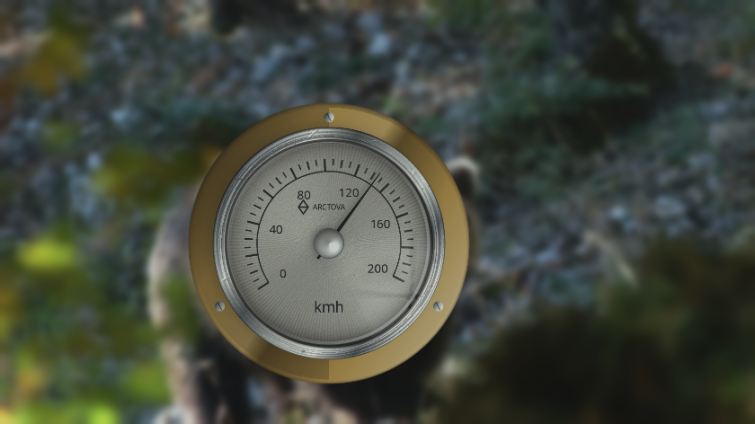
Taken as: 132.5,km/h
